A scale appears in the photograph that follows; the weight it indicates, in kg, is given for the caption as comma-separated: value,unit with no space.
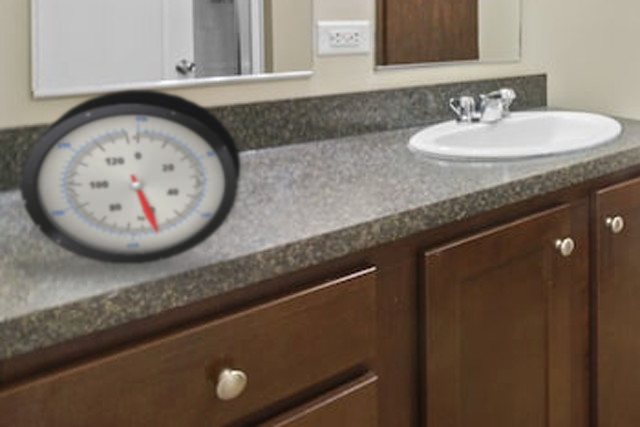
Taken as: 60,kg
